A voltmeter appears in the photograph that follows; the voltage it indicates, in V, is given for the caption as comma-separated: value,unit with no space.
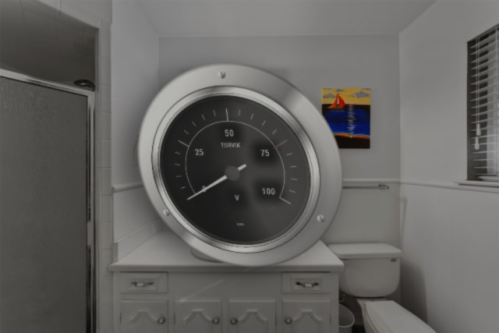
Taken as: 0,V
